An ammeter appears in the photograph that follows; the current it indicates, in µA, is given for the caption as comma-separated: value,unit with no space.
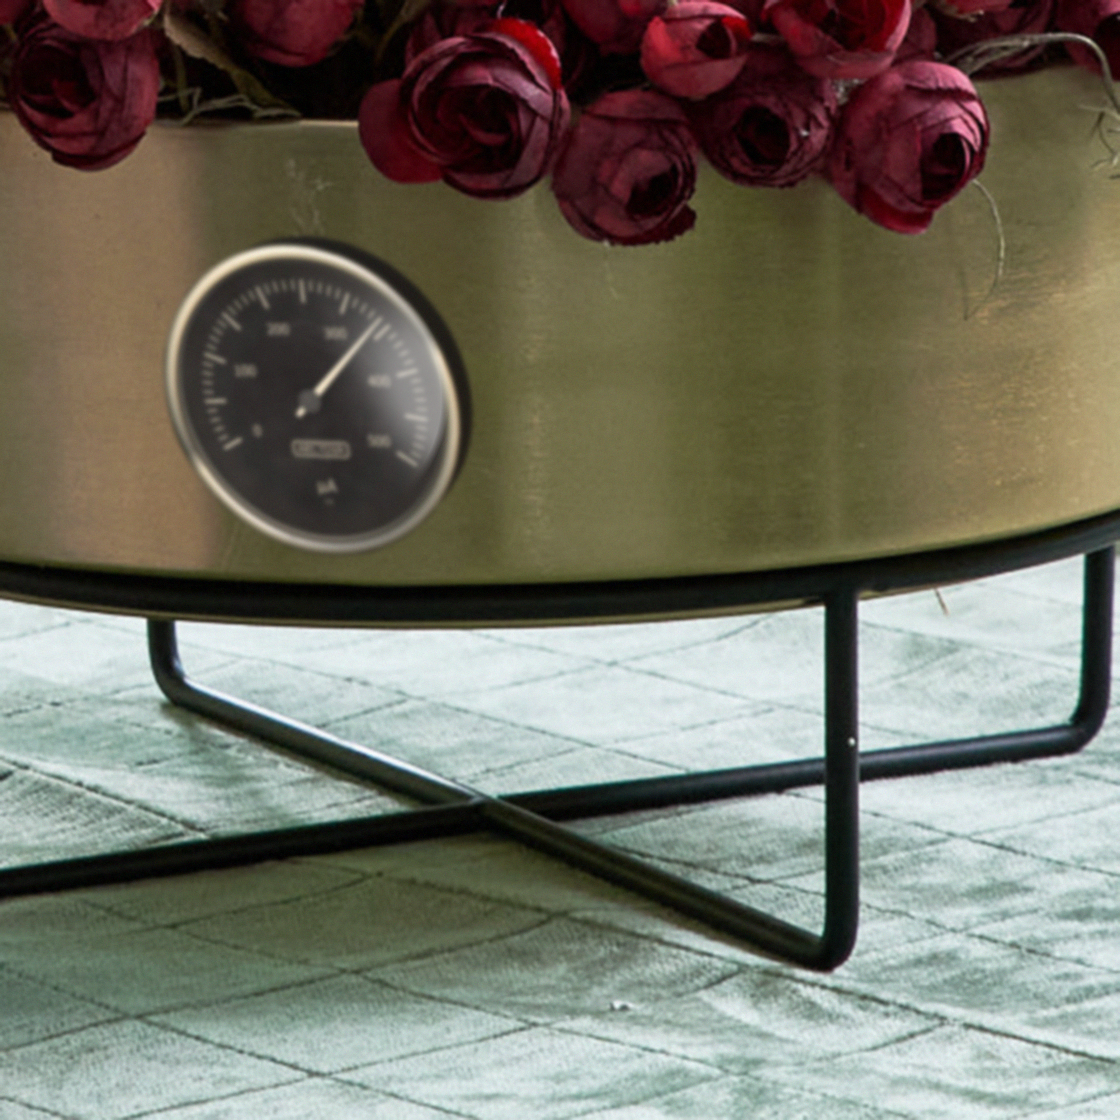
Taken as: 340,µA
